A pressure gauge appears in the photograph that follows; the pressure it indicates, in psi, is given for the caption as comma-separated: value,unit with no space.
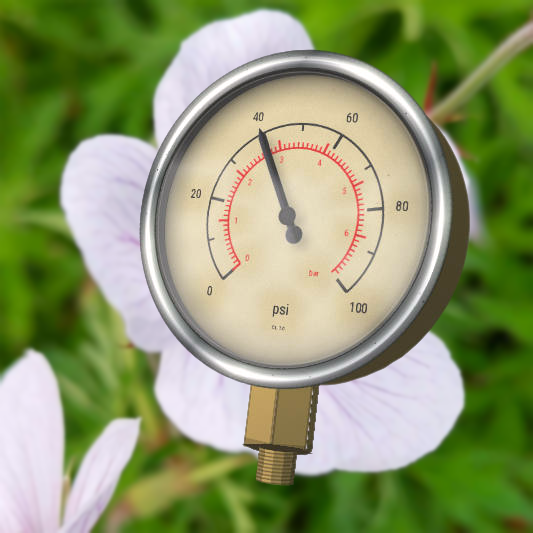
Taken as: 40,psi
